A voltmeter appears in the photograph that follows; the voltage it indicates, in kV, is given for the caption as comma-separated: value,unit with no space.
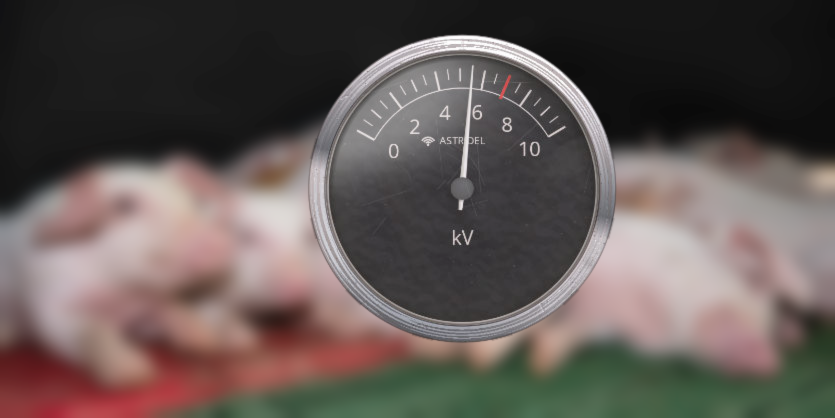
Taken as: 5.5,kV
